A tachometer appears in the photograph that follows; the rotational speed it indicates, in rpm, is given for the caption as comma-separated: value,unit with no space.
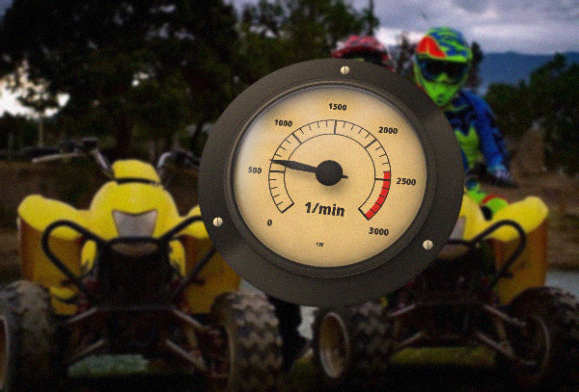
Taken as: 600,rpm
